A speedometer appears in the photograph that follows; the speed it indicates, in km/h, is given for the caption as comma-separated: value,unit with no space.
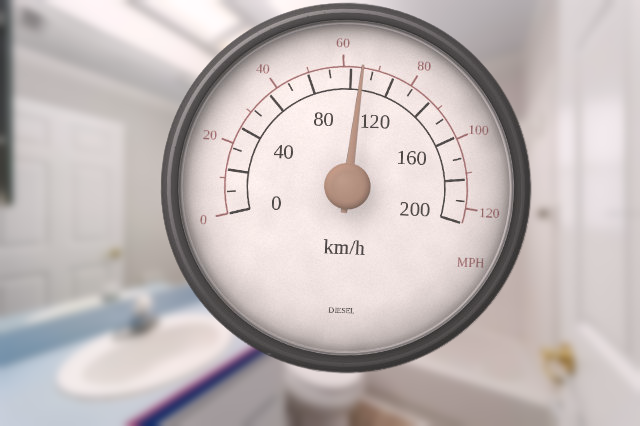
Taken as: 105,km/h
